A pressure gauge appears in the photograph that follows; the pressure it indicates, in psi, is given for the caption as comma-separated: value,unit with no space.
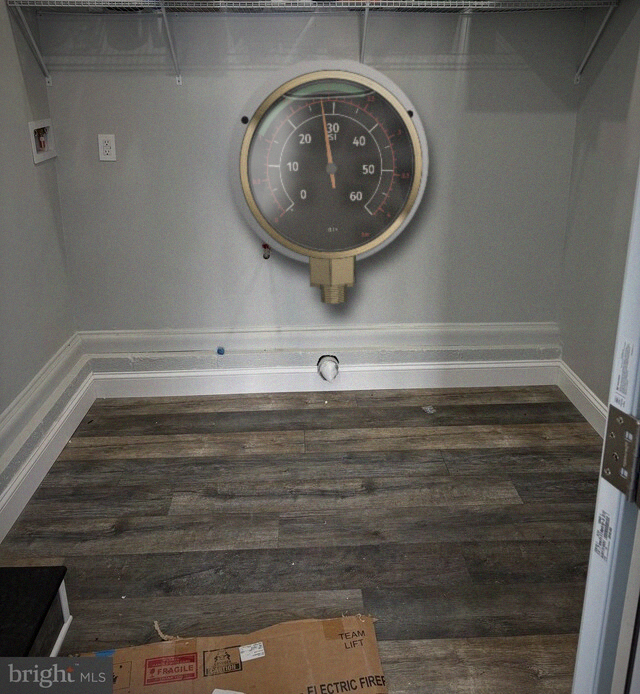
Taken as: 27.5,psi
